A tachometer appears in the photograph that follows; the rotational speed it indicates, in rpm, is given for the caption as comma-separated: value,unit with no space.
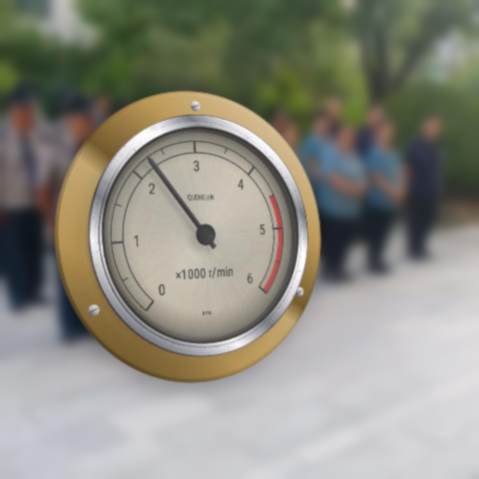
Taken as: 2250,rpm
